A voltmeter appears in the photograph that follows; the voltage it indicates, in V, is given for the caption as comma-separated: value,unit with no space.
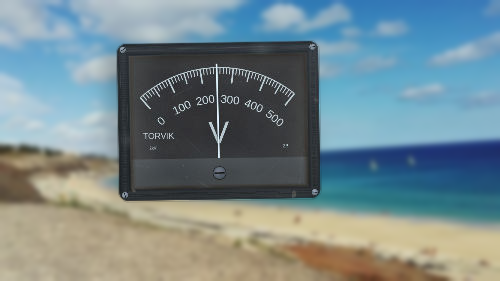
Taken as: 250,V
